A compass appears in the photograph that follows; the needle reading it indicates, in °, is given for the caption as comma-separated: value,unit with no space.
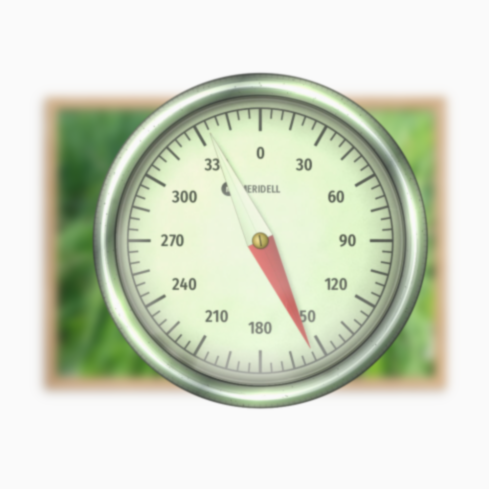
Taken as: 155,°
